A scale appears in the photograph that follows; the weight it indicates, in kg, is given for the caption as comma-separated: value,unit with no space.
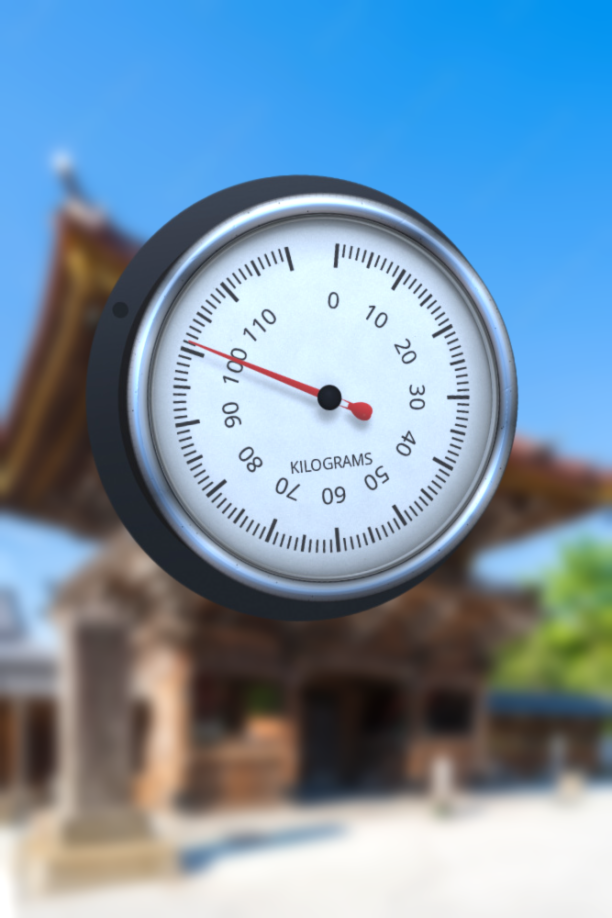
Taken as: 101,kg
